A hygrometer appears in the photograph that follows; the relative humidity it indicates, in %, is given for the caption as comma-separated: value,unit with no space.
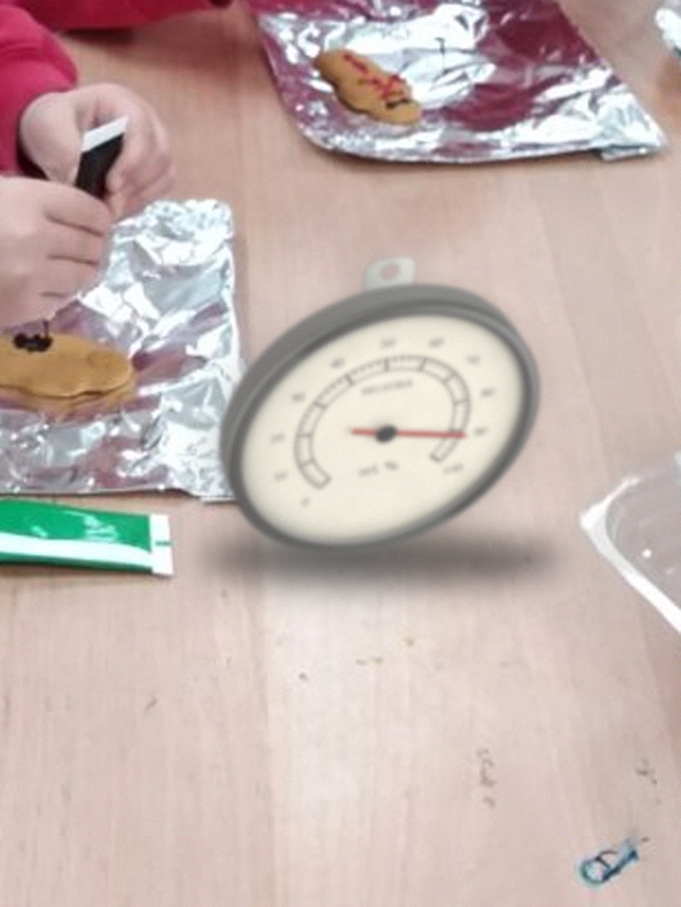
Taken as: 90,%
